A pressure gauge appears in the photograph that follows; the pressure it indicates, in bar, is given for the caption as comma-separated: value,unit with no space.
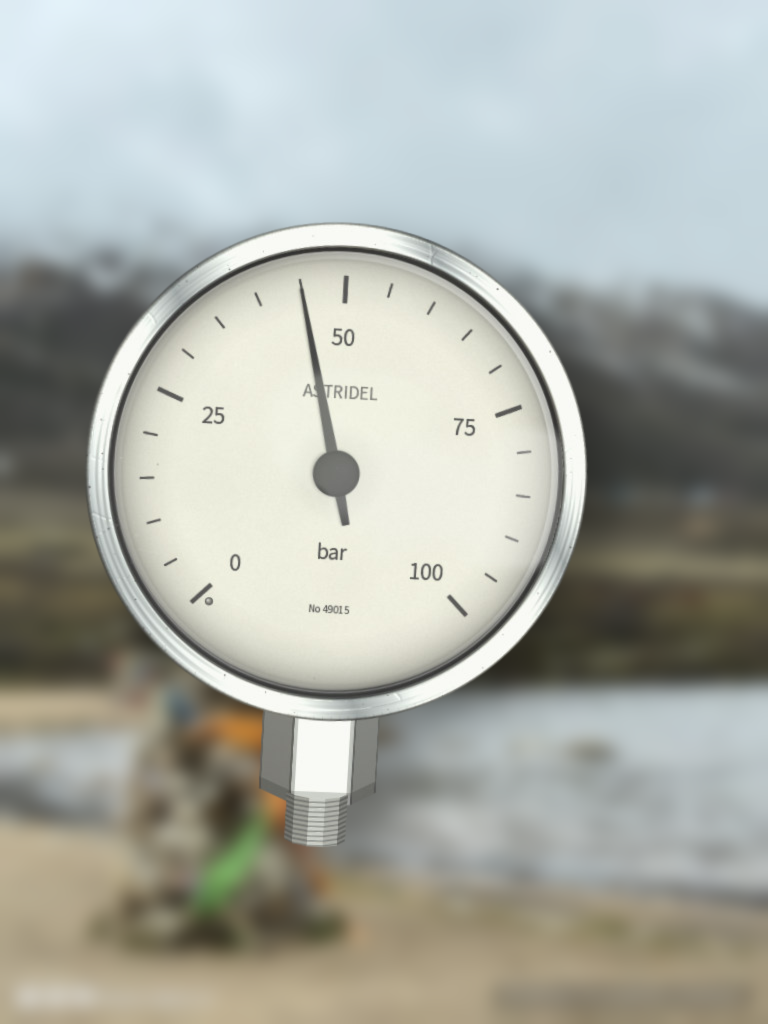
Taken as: 45,bar
